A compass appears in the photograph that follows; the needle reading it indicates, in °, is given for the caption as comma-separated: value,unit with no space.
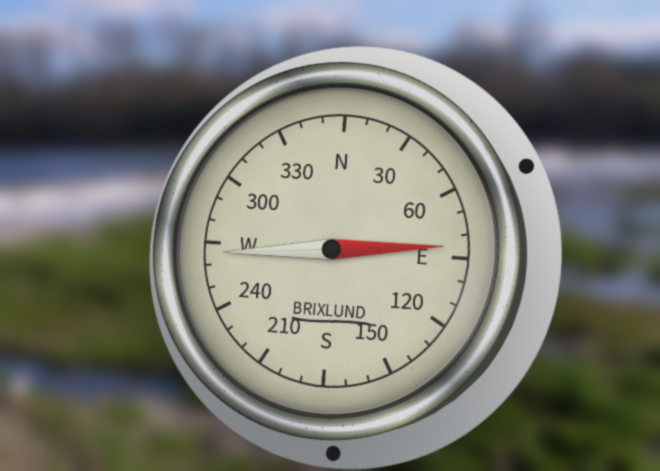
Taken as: 85,°
